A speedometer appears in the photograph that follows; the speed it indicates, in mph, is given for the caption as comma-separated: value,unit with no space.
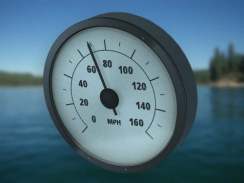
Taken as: 70,mph
